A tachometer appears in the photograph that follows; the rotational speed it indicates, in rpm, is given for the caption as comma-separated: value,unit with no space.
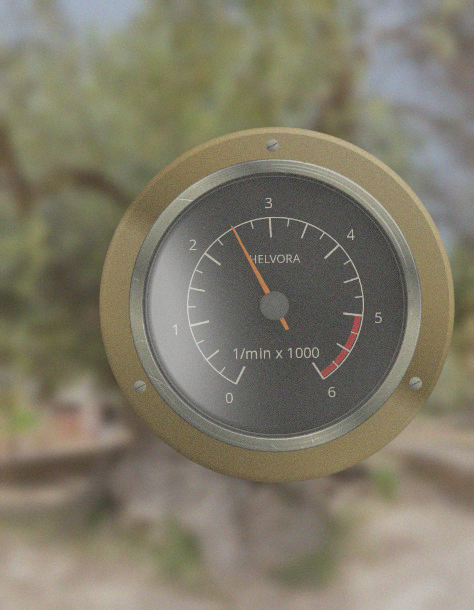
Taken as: 2500,rpm
